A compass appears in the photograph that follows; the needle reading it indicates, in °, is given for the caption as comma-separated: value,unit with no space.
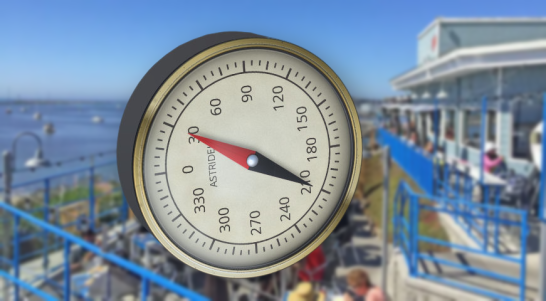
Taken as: 30,°
